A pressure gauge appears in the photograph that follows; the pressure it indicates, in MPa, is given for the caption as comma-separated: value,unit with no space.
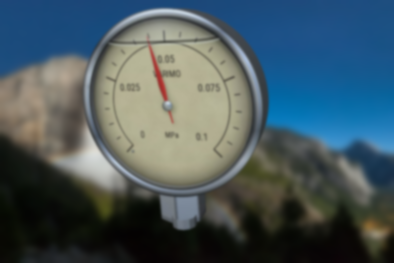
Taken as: 0.045,MPa
